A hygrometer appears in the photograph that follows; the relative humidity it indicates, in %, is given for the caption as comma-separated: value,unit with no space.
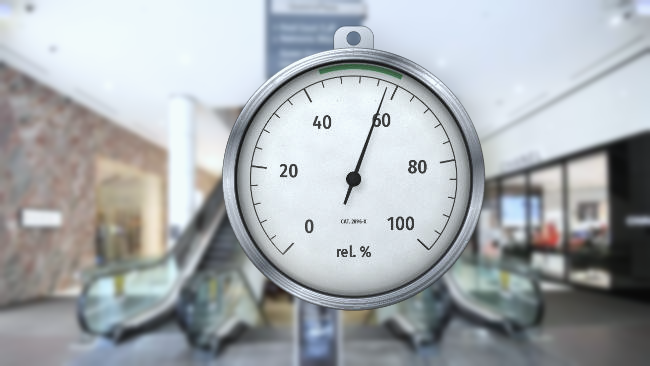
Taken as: 58,%
